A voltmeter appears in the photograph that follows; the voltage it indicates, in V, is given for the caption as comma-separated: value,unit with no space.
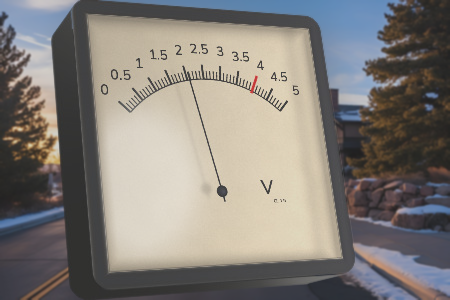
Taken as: 2,V
